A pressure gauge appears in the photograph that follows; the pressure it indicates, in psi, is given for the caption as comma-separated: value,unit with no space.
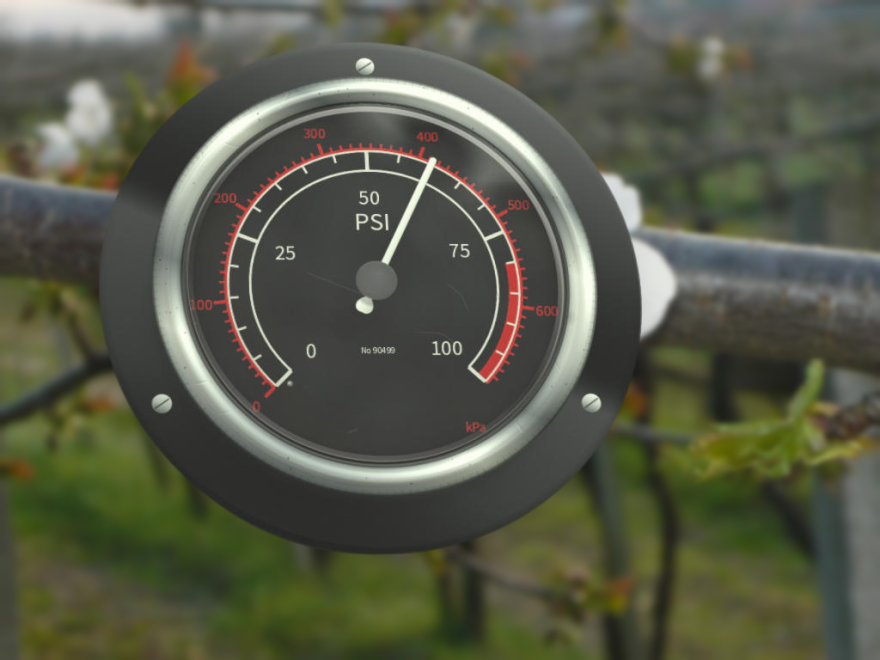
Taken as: 60,psi
